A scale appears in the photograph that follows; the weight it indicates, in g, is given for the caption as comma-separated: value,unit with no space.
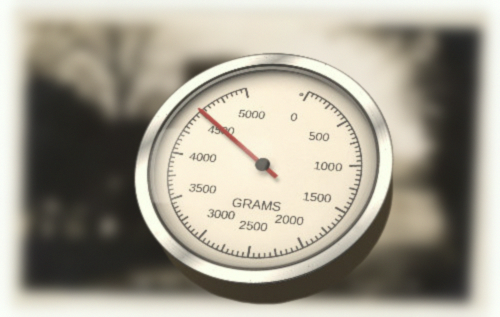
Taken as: 4500,g
